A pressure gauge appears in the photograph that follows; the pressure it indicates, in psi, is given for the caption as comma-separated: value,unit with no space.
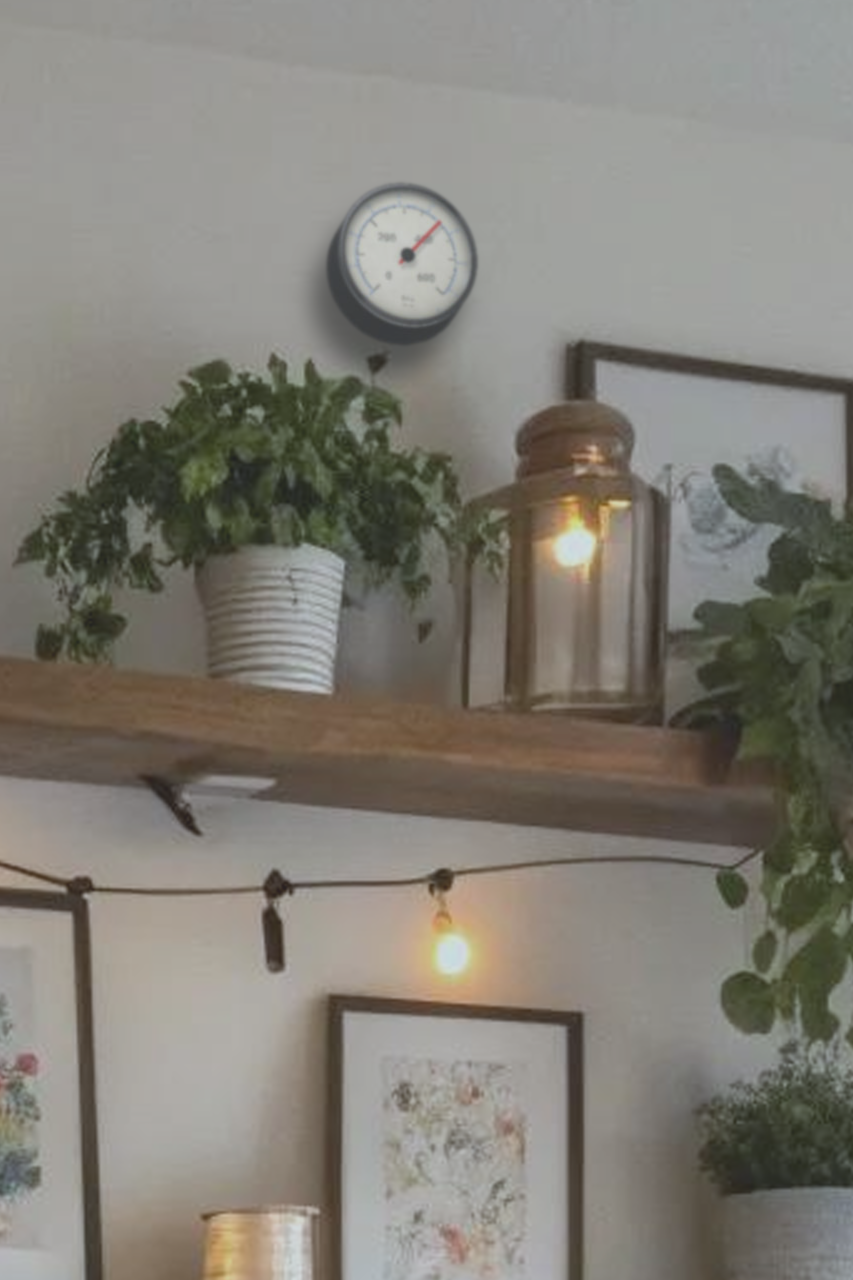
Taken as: 400,psi
